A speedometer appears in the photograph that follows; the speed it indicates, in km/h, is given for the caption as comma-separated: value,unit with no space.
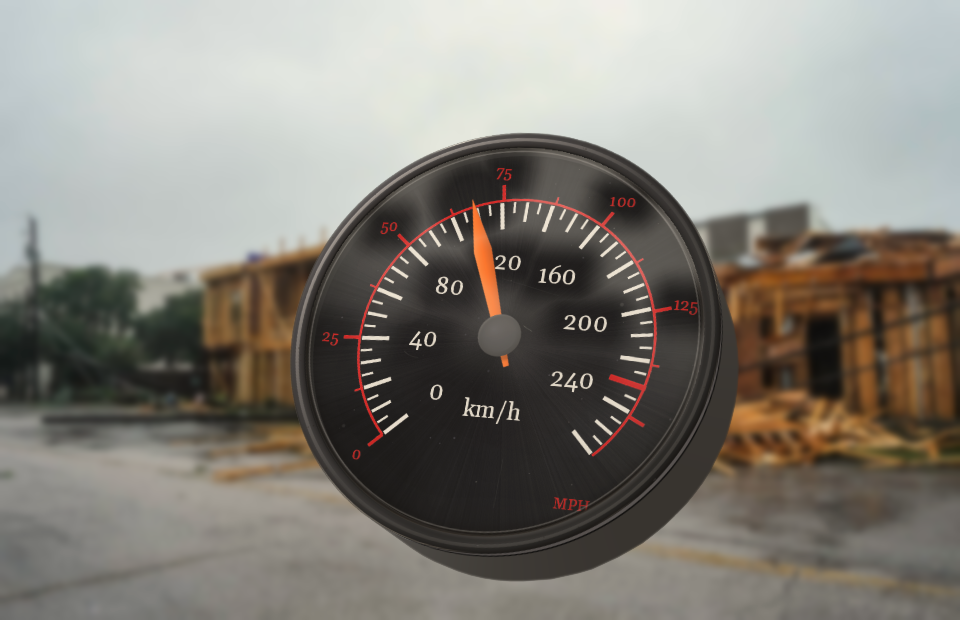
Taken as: 110,km/h
